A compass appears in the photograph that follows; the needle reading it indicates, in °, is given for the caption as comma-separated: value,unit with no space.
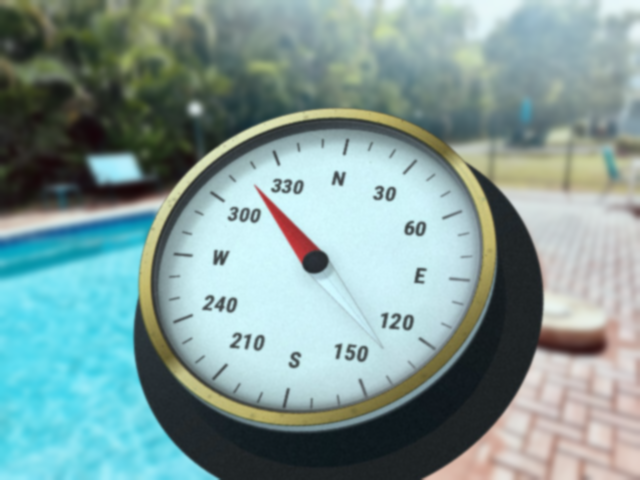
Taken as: 315,°
